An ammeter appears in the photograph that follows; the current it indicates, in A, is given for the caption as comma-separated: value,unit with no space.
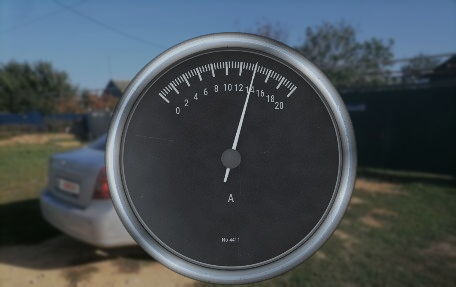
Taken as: 14,A
